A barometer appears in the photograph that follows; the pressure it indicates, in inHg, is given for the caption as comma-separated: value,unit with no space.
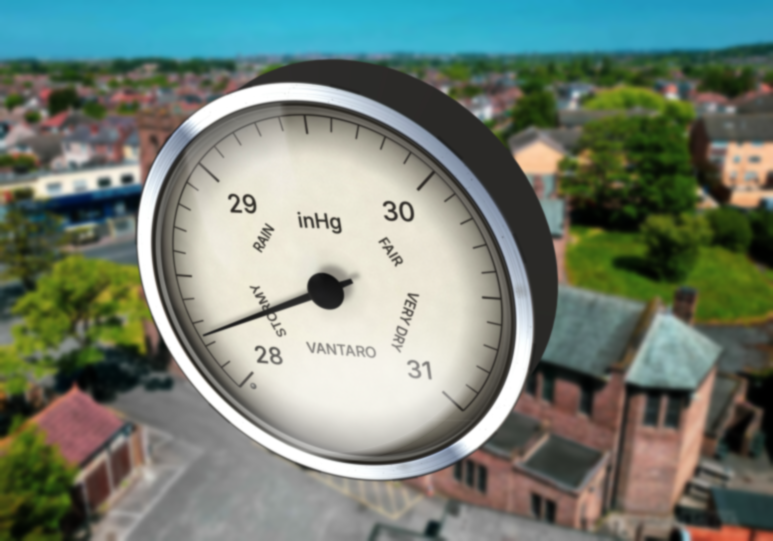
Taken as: 28.25,inHg
